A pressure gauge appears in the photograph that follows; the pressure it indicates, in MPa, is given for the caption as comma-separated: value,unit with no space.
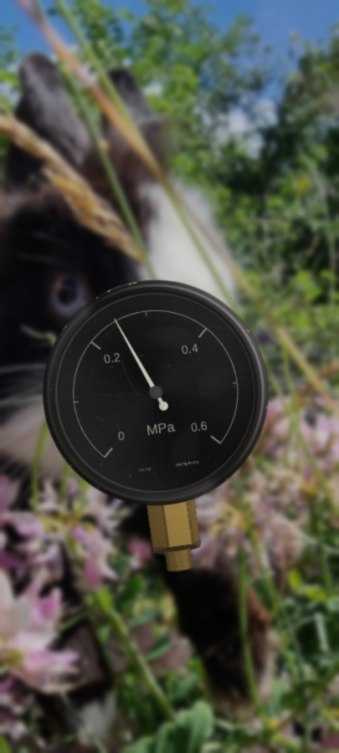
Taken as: 0.25,MPa
